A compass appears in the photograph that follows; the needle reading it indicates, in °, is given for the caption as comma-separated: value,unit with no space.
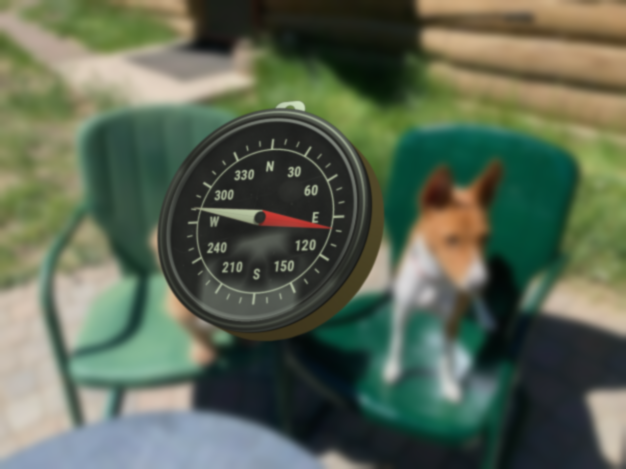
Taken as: 100,°
